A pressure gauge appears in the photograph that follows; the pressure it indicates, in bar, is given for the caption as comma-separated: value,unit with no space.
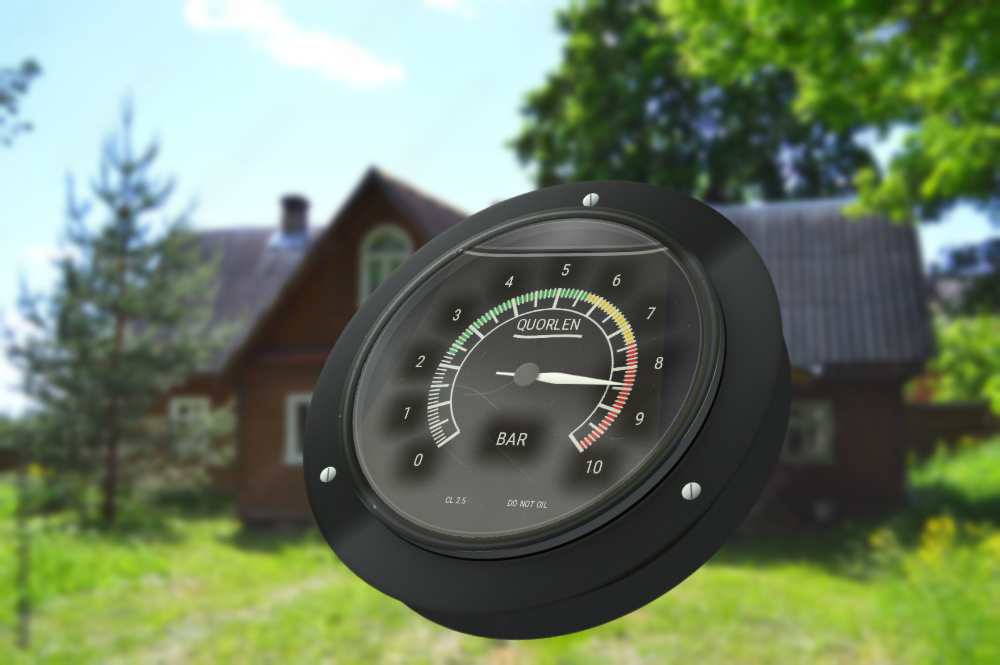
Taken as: 8.5,bar
